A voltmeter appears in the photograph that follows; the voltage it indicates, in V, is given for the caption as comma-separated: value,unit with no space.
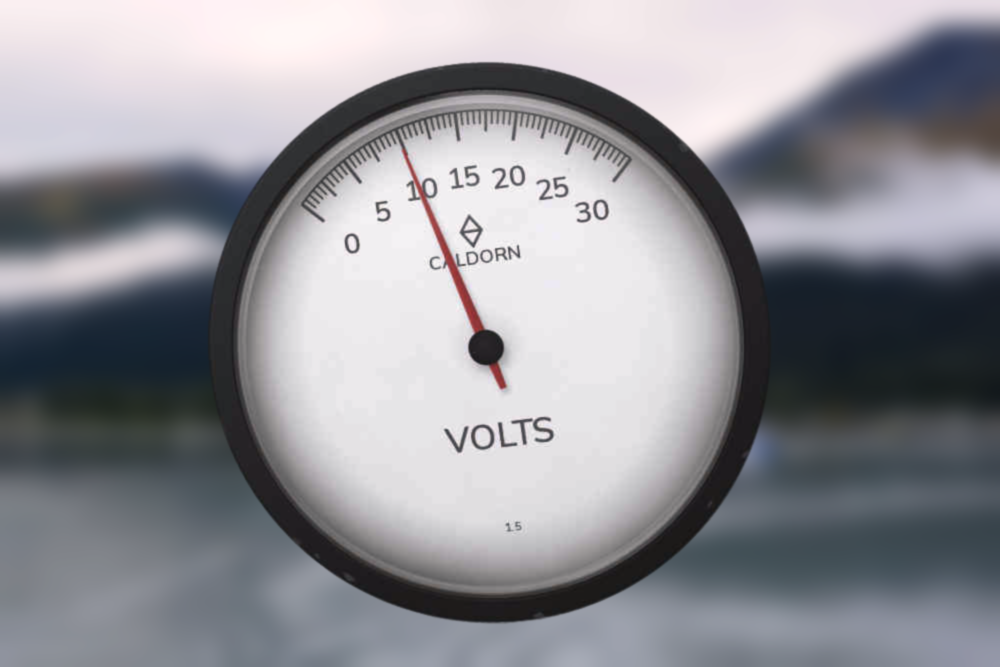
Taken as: 10,V
